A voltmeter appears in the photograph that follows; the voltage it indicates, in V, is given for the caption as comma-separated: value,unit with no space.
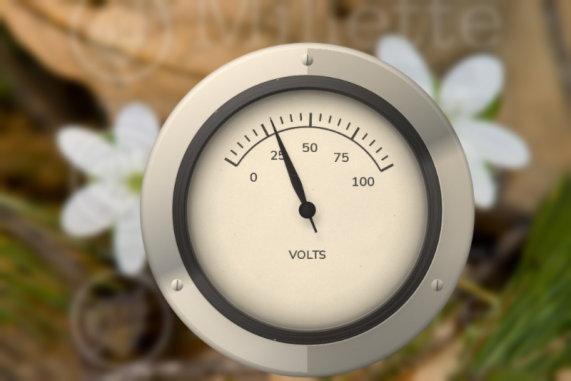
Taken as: 30,V
